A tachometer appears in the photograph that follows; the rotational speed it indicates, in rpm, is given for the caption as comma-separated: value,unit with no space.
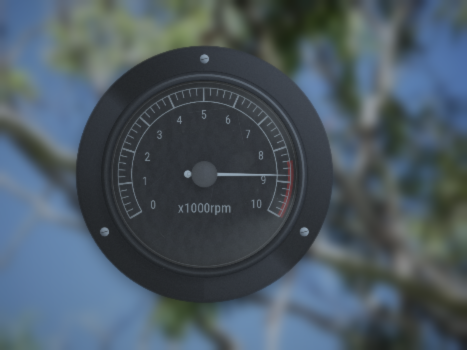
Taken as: 8800,rpm
